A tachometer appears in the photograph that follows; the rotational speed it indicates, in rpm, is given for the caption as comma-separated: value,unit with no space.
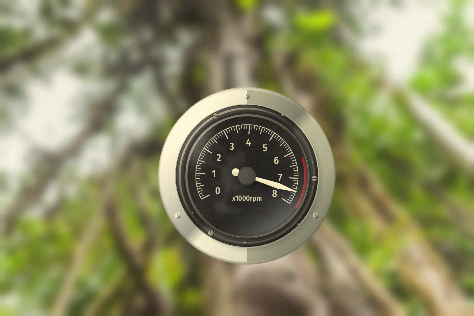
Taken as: 7500,rpm
